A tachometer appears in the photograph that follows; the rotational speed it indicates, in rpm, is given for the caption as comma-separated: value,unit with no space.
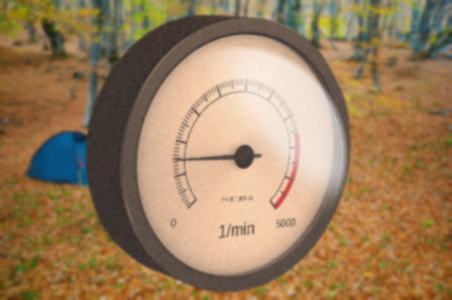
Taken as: 750,rpm
